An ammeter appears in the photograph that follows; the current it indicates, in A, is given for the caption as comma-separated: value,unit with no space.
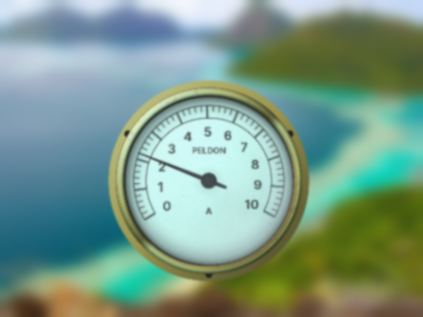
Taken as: 2.2,A
